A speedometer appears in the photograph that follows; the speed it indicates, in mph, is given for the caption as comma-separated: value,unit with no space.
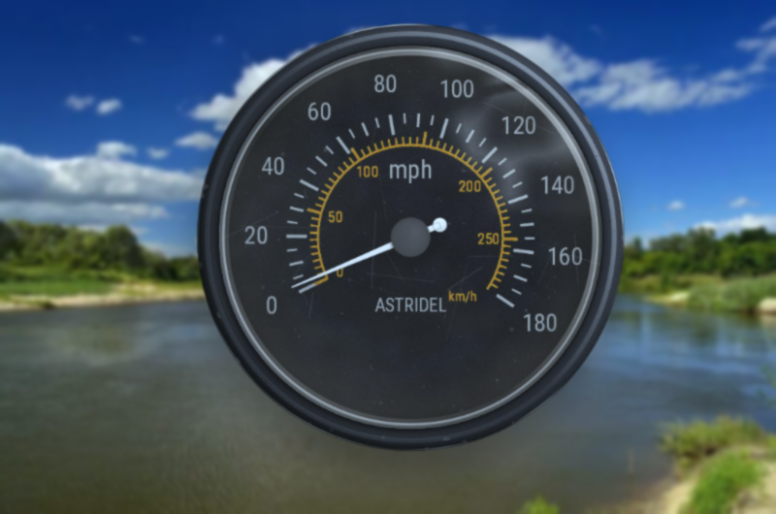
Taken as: 2.5,mph
